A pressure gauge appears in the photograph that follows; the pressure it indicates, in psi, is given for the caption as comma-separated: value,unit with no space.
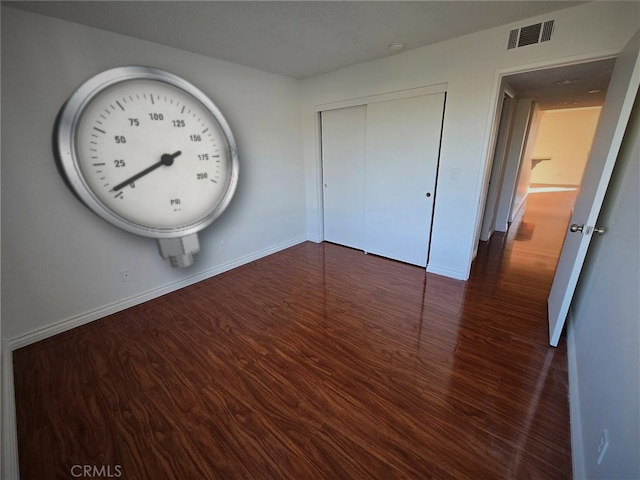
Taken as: 5,psi
